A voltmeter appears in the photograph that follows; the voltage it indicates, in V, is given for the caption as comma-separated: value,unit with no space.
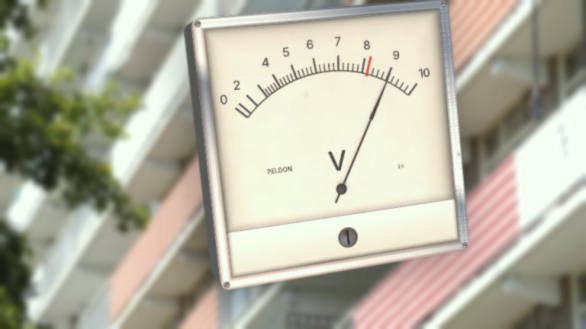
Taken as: 9,V
